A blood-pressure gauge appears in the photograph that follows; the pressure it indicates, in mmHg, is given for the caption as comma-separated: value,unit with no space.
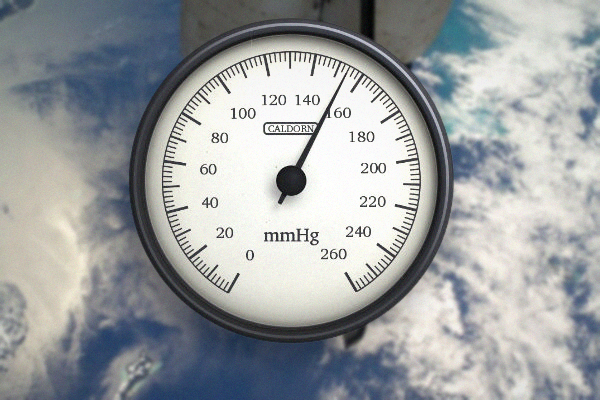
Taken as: 154,mmHg
